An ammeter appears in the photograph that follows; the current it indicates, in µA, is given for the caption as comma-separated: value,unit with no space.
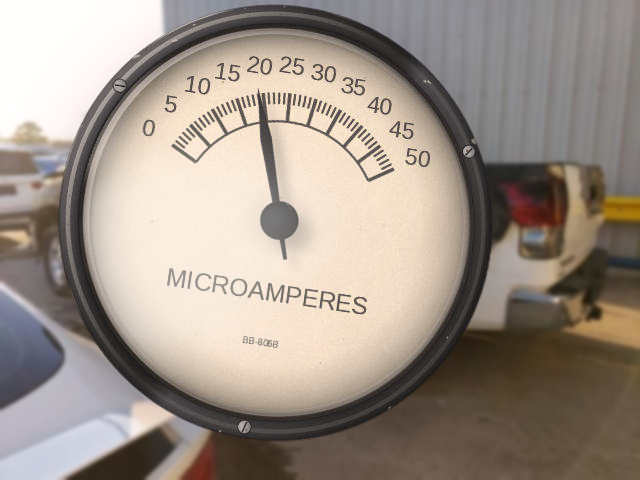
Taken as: 19,µA
